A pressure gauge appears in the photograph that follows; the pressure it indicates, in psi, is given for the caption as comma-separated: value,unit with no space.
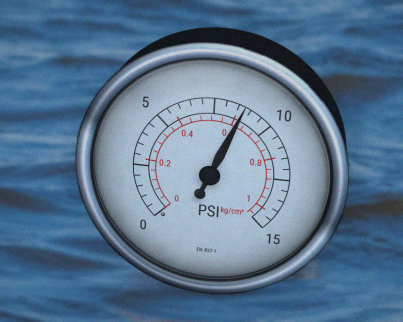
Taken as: 8.75,psi
